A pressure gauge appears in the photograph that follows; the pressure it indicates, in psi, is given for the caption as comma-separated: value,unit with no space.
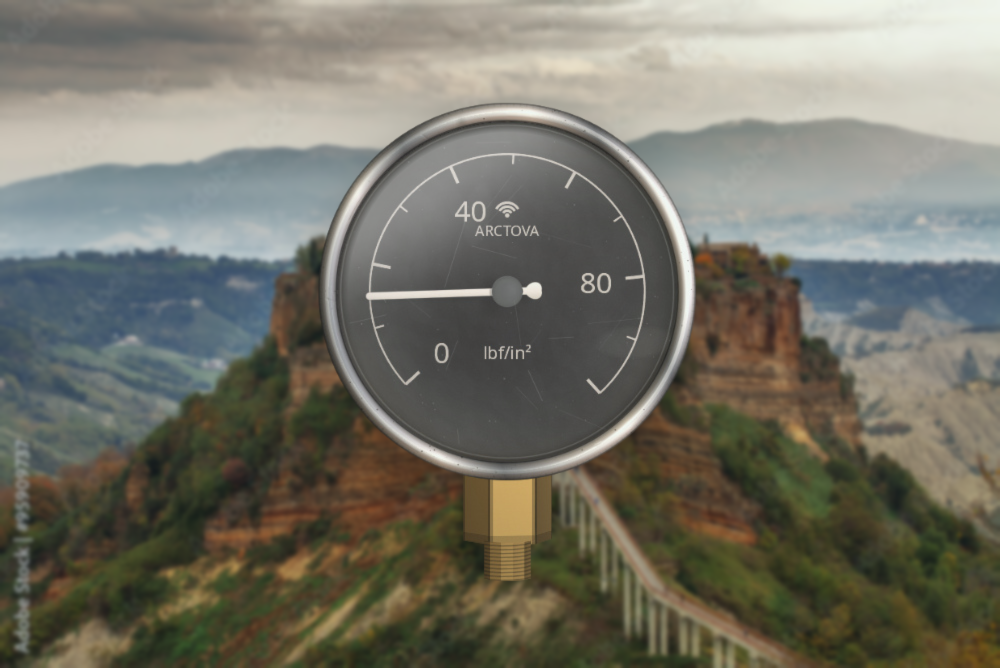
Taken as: 15,psi
